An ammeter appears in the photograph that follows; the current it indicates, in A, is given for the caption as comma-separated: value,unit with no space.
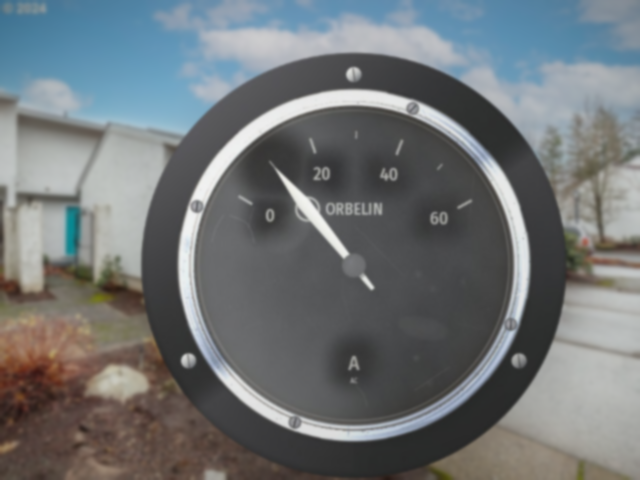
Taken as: 10,A
